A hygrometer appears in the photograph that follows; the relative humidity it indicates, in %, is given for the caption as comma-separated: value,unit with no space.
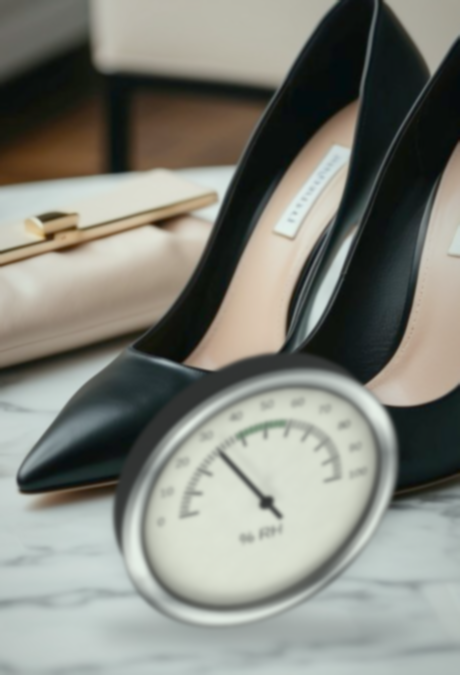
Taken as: 30,%
